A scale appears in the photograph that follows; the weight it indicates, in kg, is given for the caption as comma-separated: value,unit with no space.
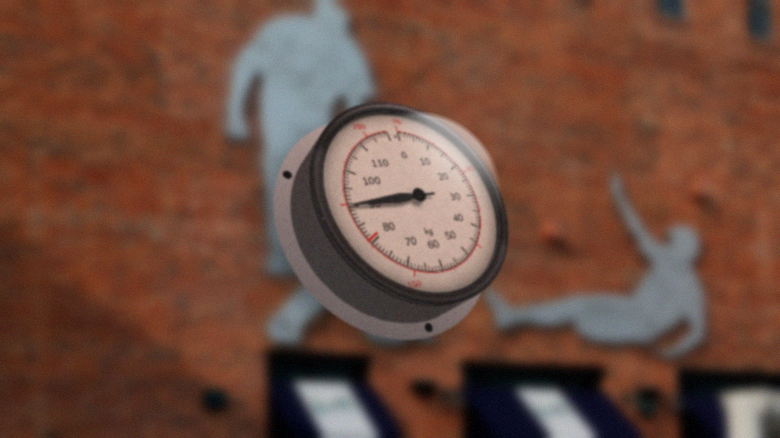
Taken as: 90,kg
